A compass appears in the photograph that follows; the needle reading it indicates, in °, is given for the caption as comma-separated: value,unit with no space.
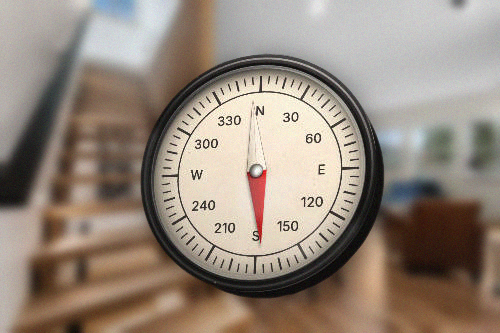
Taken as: 175,°
